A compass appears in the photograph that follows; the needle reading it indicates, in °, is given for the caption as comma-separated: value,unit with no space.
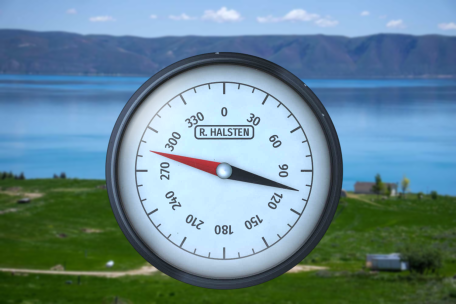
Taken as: 285,°
